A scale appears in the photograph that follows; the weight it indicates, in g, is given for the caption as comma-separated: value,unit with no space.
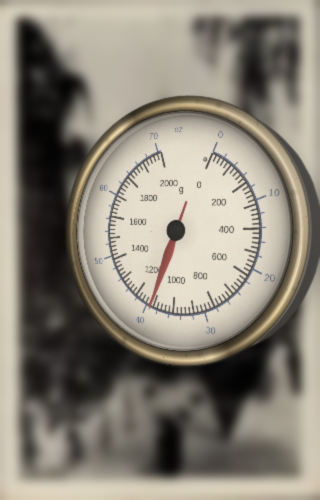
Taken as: 1100,g
